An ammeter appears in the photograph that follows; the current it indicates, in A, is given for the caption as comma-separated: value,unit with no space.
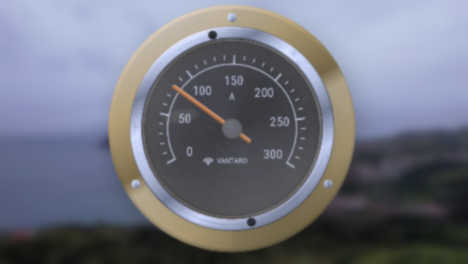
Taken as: 80,A
